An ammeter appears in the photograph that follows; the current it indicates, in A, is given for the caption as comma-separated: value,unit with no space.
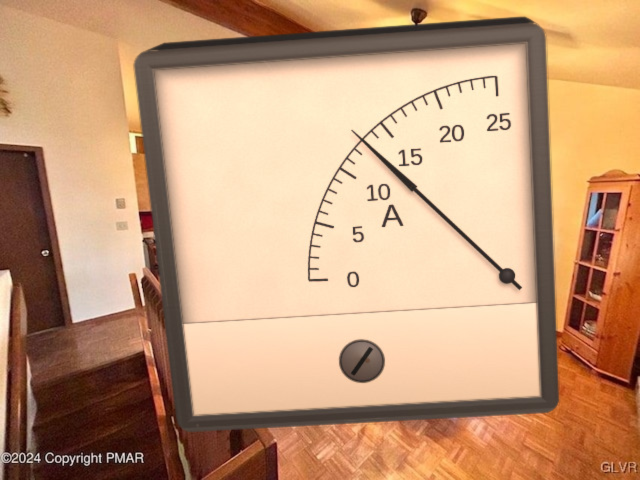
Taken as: 13,A
